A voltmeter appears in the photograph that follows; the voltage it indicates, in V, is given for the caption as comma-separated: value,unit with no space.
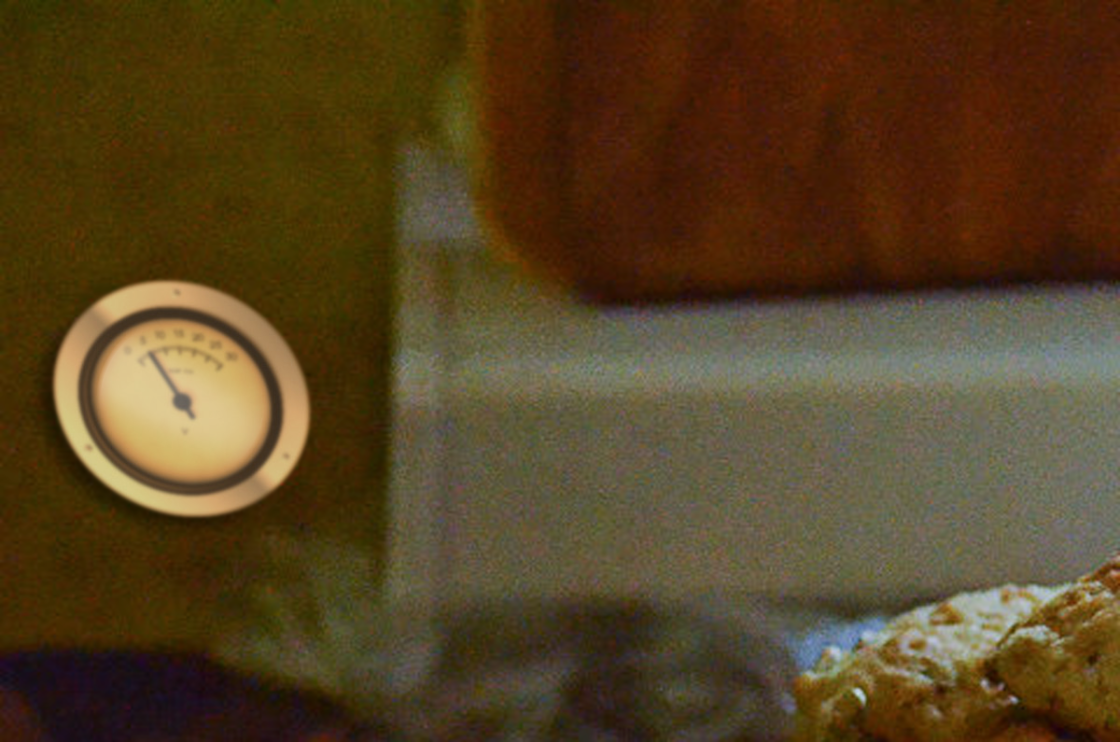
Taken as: 5,V
